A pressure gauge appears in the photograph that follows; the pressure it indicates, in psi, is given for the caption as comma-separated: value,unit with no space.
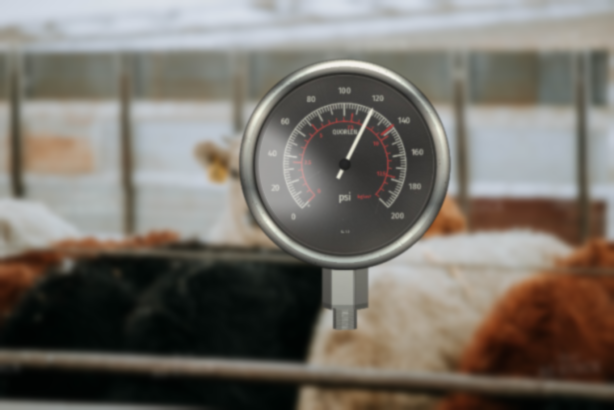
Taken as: 120,psi
